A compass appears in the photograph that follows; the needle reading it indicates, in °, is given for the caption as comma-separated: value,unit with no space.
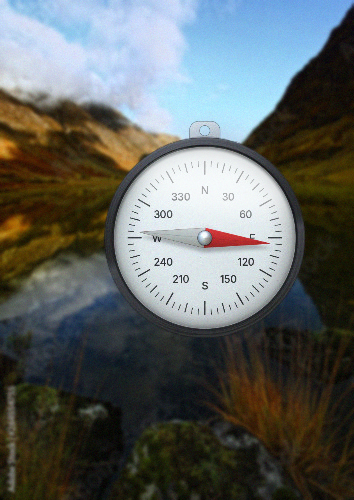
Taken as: 95,°
